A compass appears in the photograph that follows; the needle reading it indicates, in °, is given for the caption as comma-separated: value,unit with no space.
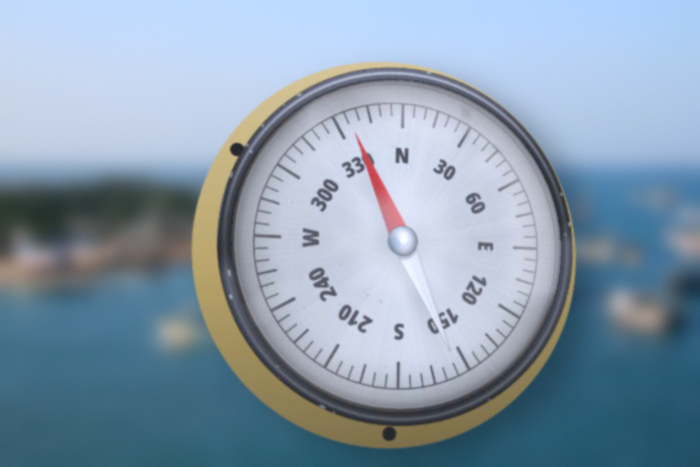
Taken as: 335,°
